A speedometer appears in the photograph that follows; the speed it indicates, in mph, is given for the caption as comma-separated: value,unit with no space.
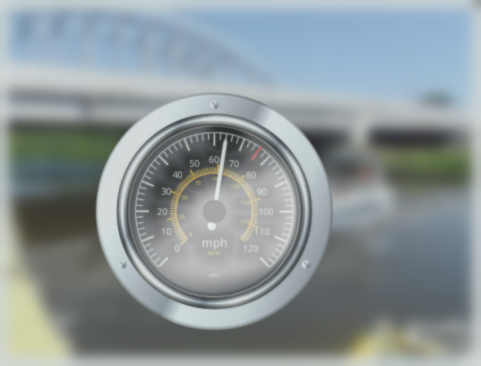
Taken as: 64,mph
